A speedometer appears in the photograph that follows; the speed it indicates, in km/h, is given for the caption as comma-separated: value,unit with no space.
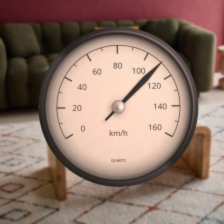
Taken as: 110,km/h
